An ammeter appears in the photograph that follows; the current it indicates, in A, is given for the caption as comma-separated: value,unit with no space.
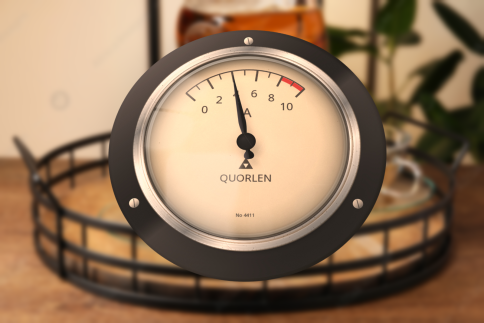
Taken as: 4,A
